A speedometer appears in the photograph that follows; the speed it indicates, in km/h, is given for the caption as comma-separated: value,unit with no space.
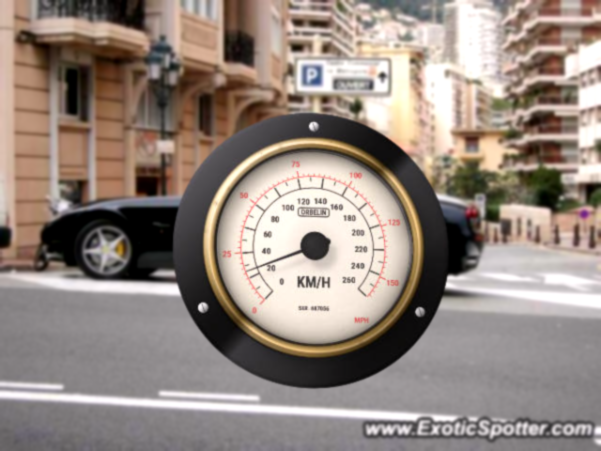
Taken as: 25,km/h
